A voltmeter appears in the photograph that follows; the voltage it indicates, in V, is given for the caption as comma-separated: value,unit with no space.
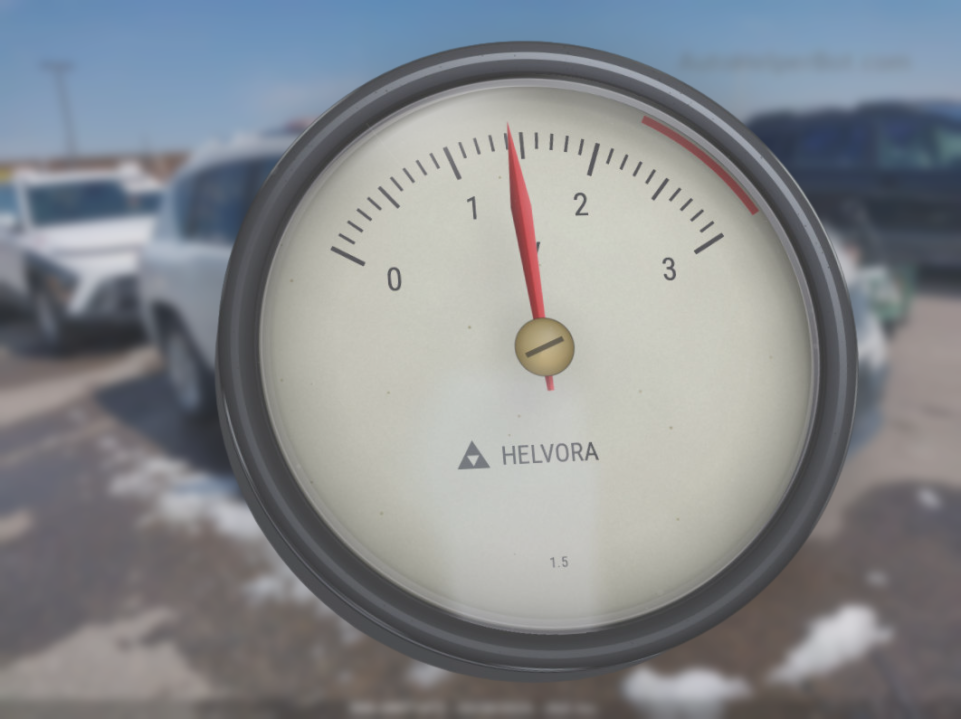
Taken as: 1.4,V
